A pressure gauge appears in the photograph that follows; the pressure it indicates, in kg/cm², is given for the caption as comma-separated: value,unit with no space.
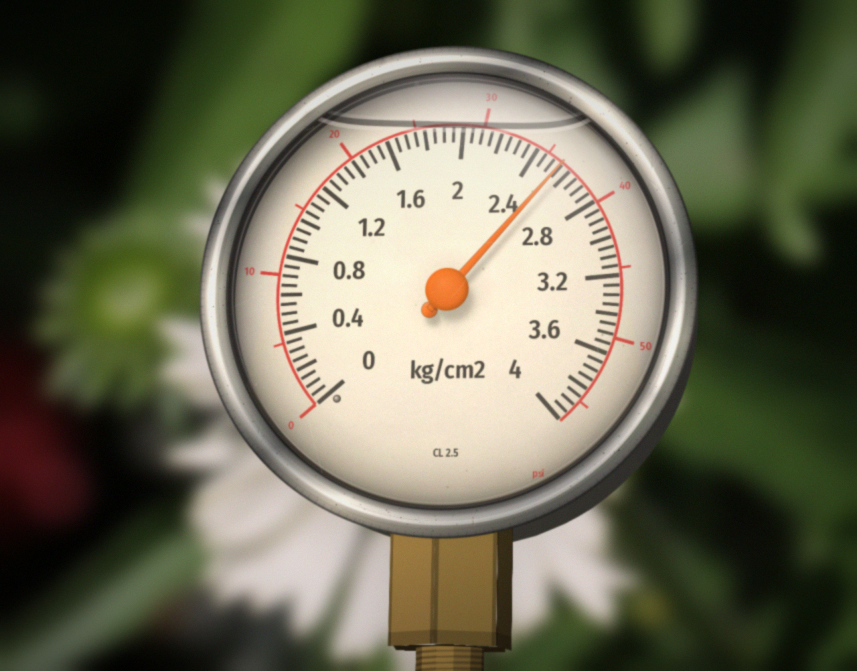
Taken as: 2.55,kg/cm²
